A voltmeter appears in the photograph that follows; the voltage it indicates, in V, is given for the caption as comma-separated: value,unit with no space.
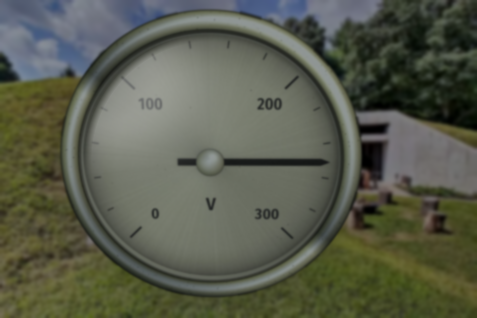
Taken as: 250,V
